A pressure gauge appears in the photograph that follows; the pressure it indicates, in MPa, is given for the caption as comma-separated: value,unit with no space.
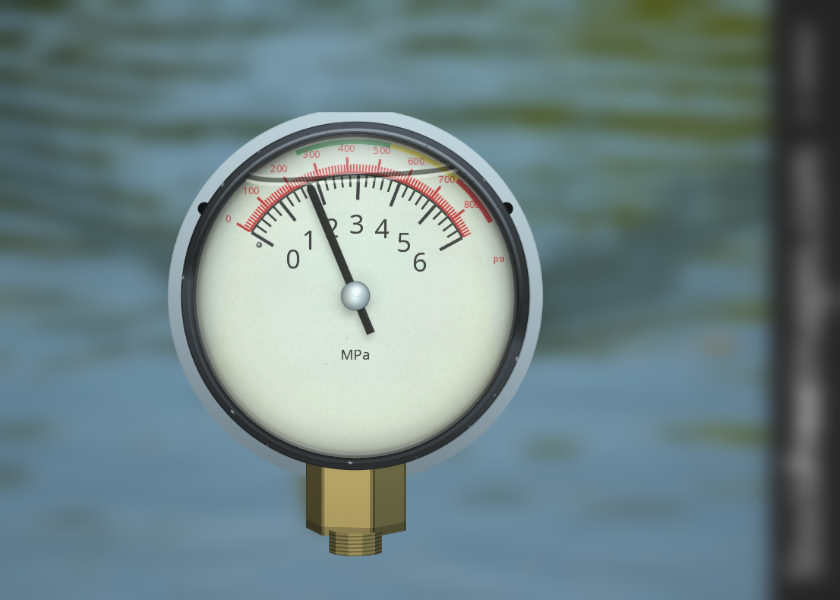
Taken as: 1.8,MPa
